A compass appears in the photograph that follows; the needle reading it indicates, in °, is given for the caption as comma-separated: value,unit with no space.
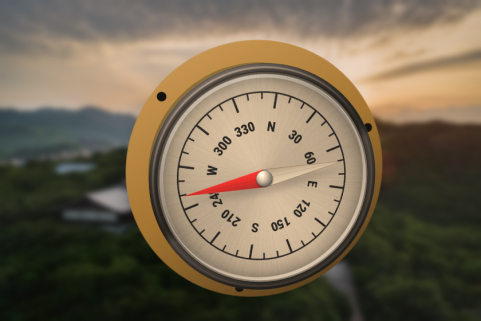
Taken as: 250,°
